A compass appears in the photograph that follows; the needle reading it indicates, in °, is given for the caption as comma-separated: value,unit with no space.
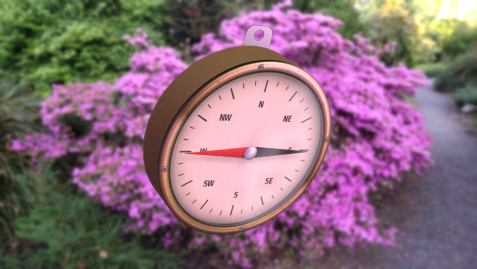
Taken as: 270,°
